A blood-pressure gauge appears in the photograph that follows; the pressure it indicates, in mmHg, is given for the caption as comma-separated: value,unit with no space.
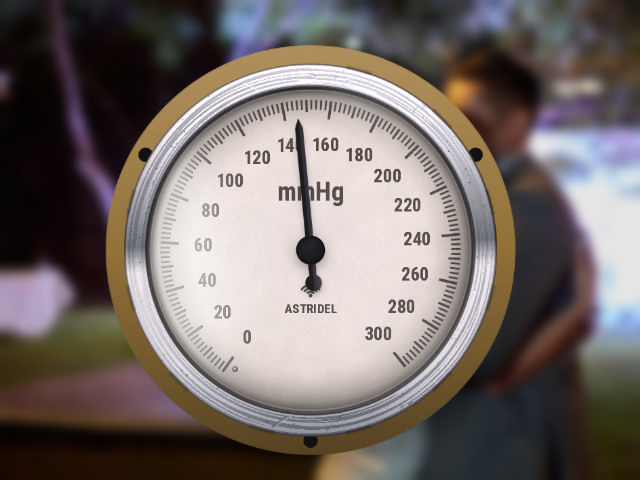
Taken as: 146,mmHg
